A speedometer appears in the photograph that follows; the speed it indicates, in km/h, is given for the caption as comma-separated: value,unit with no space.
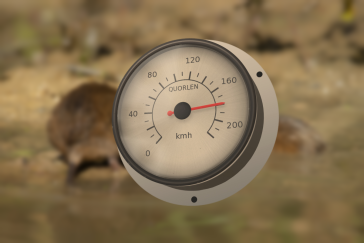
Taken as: 180,km/h
